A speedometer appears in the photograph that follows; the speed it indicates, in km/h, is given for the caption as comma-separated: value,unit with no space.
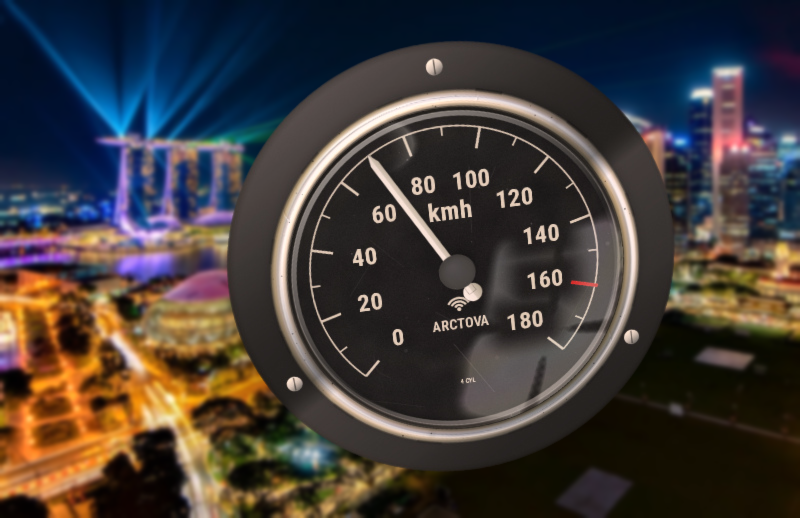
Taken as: 70,km/h
